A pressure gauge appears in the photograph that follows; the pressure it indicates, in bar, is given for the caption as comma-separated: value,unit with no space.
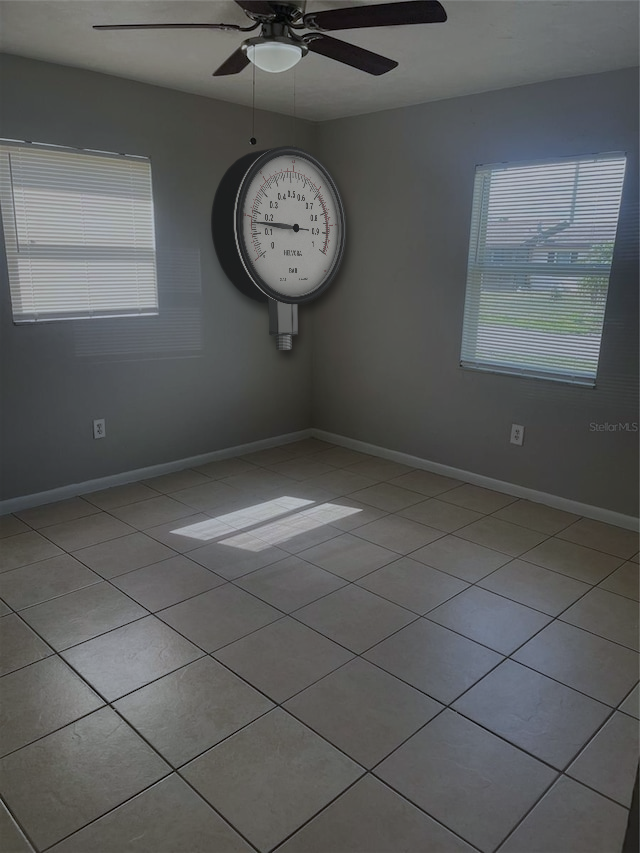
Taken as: 0.15,bar
